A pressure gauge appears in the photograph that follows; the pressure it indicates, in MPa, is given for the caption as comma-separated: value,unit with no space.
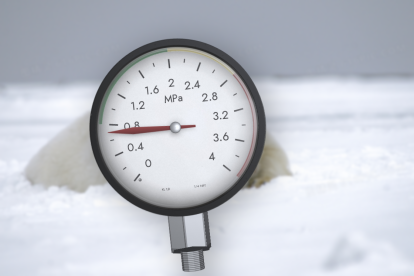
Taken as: 0.7,MPa
